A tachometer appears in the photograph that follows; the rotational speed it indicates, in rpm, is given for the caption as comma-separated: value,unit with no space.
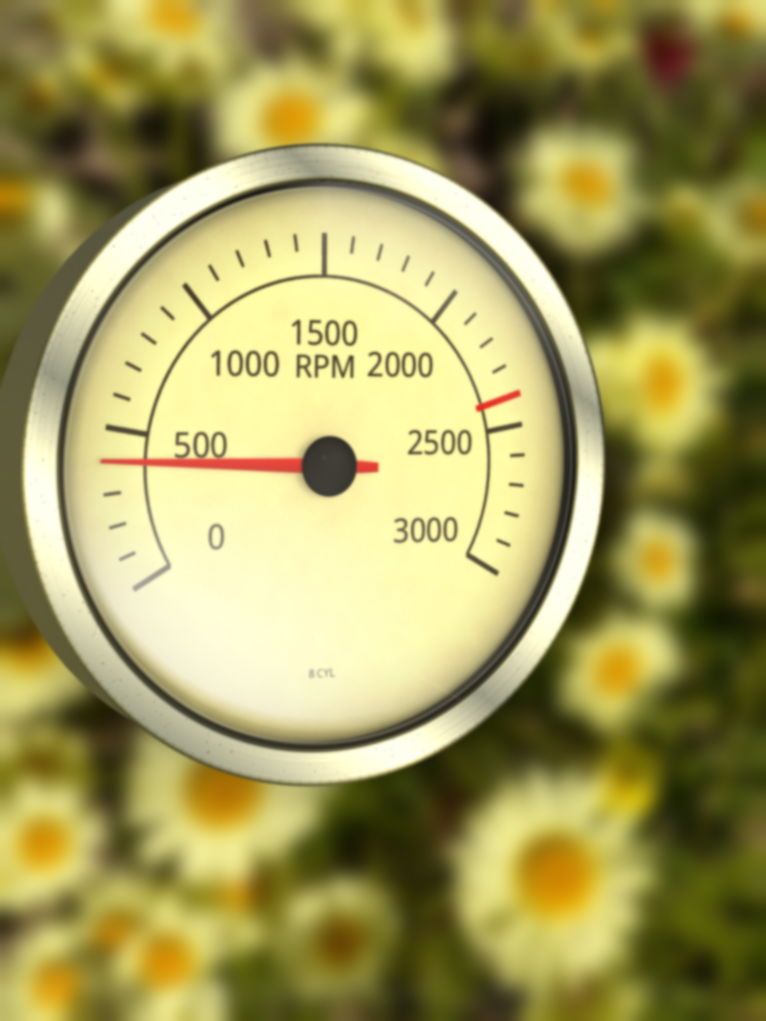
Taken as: 400,rpm
